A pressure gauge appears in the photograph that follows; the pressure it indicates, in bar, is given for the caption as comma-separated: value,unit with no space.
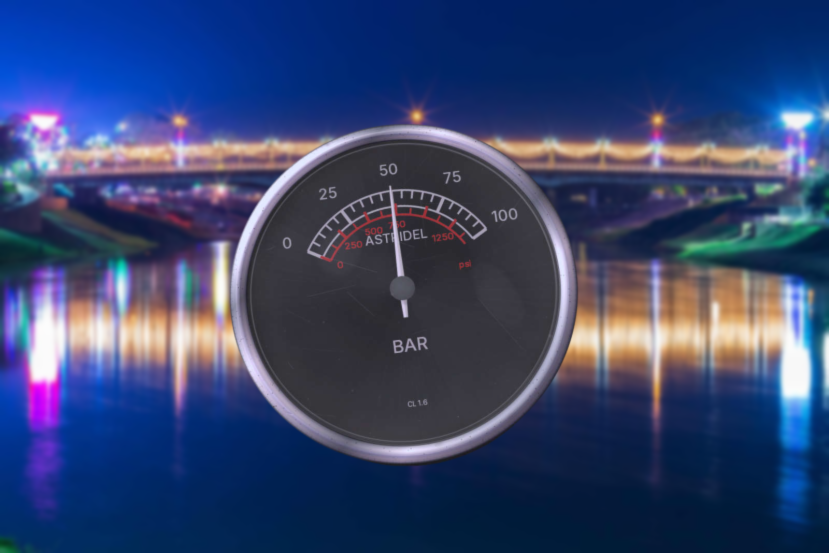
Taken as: 50,bar
